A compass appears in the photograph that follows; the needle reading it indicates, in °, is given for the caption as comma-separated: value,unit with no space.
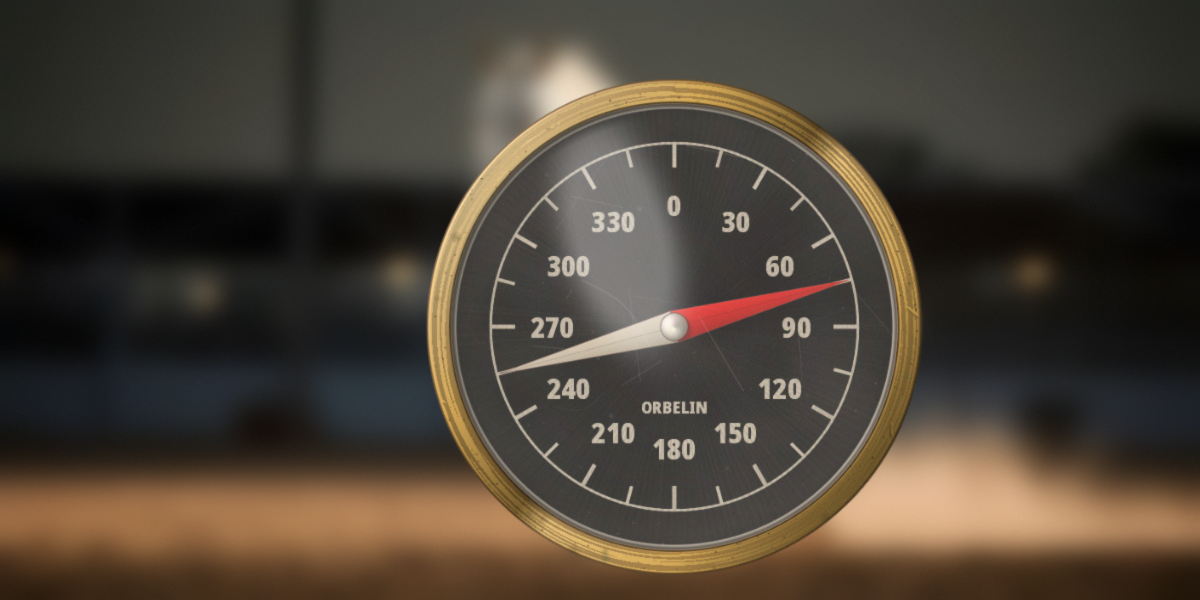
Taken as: 75,°
